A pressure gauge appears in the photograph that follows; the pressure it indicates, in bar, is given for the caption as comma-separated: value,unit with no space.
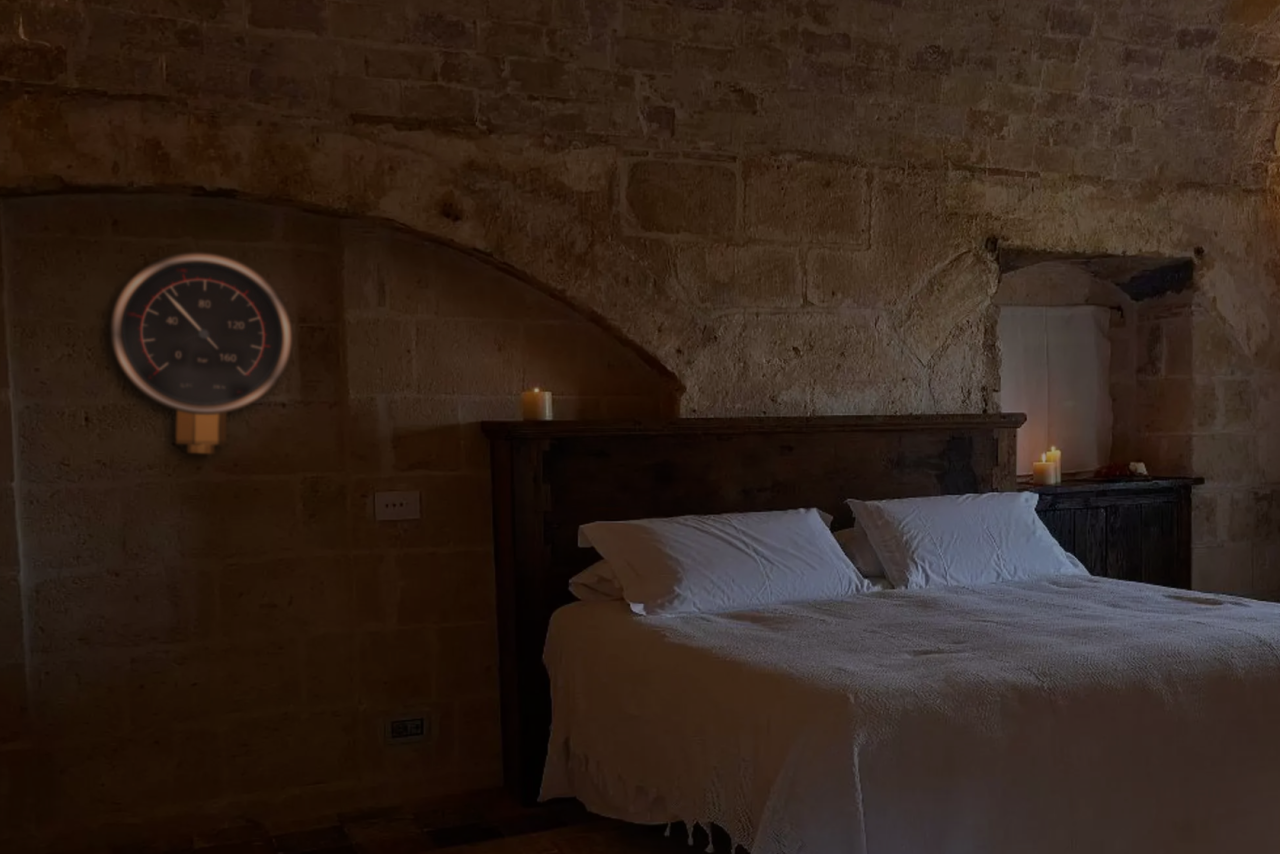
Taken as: 55,bar
